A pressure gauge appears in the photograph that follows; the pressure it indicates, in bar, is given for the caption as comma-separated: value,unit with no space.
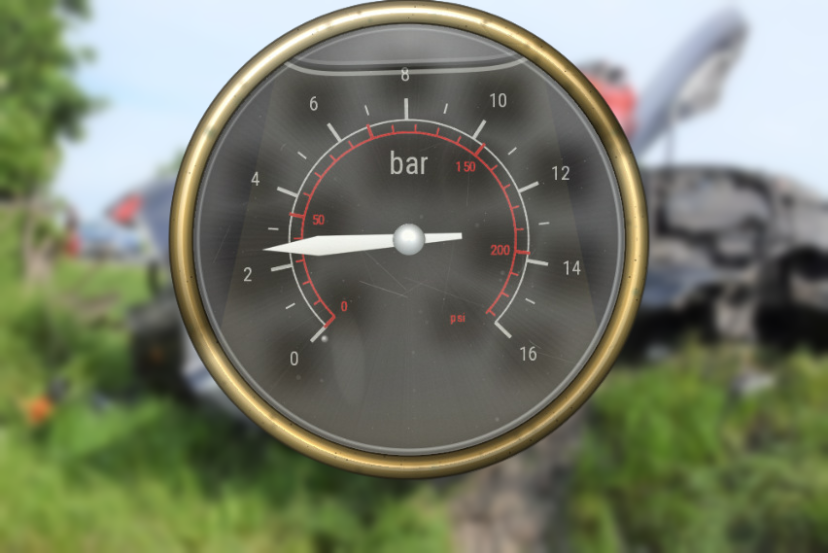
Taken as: 2.5,bar
